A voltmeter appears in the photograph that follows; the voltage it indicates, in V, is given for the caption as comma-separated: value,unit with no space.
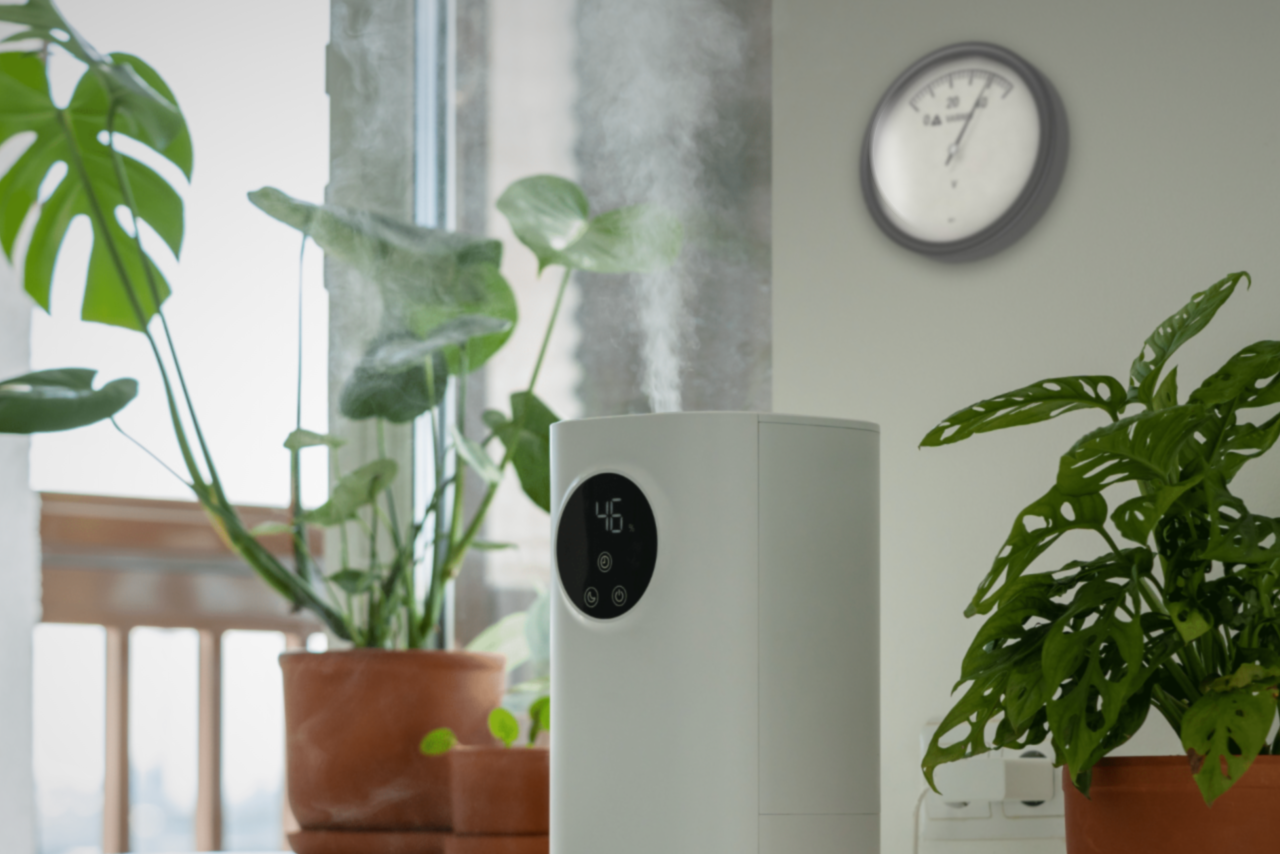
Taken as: 40,V
